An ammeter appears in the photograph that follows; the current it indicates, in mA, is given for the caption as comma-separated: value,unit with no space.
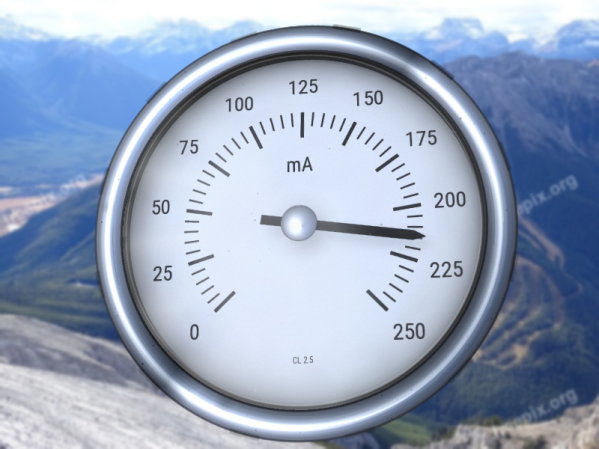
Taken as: 215,mA
